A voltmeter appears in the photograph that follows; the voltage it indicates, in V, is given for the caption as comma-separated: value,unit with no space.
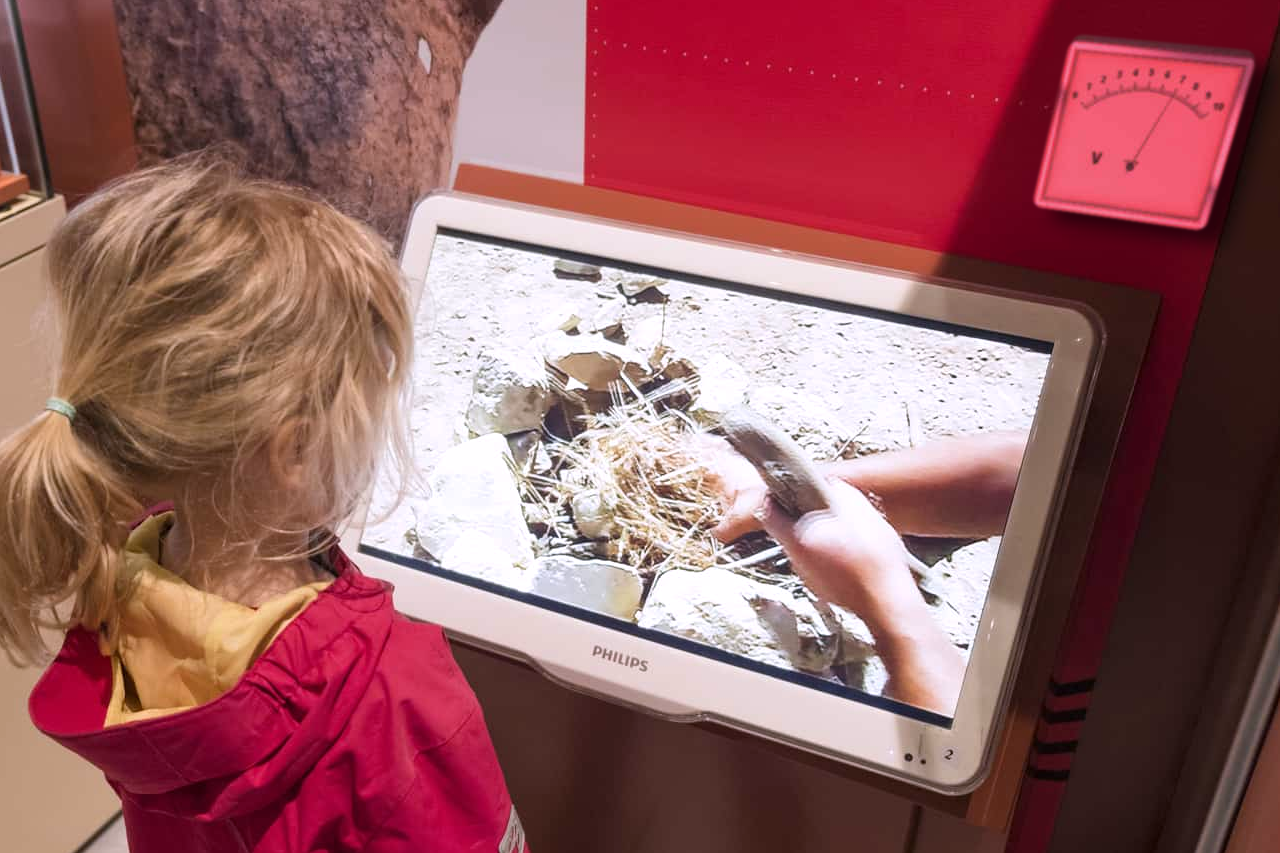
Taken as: 7,V
